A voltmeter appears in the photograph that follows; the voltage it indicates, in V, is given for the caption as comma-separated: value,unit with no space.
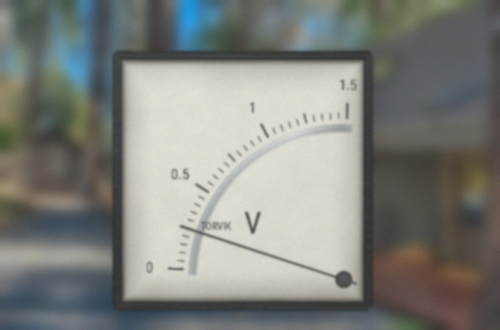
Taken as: 0.25,V
